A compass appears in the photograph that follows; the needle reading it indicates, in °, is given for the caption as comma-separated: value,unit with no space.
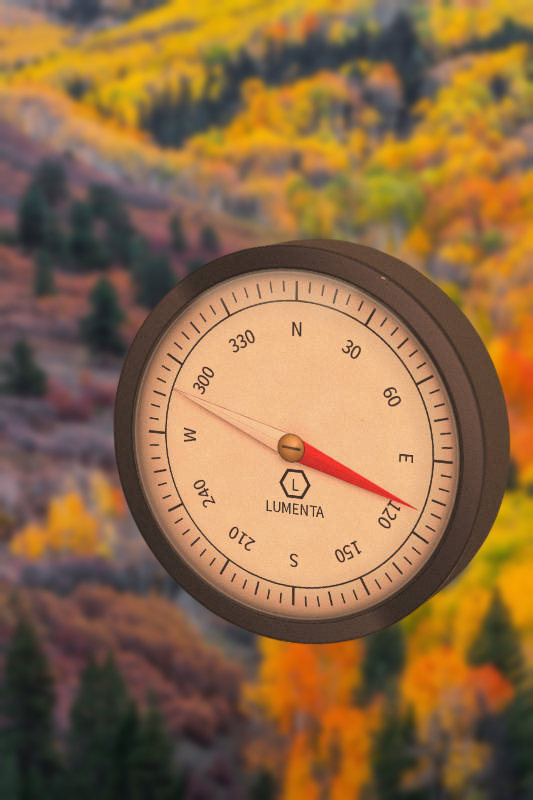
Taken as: 110,°
